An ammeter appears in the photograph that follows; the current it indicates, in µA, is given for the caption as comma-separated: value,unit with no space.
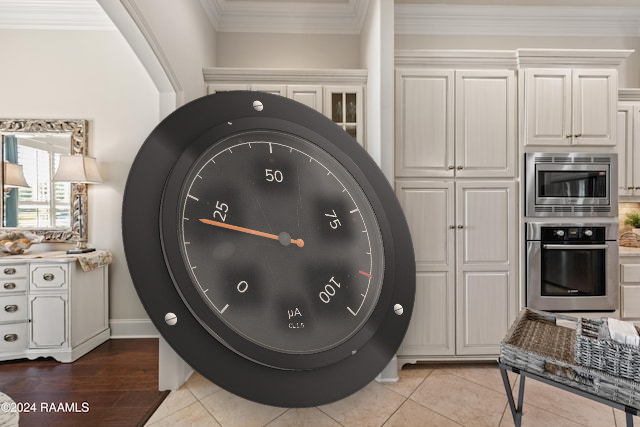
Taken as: 20,µA
